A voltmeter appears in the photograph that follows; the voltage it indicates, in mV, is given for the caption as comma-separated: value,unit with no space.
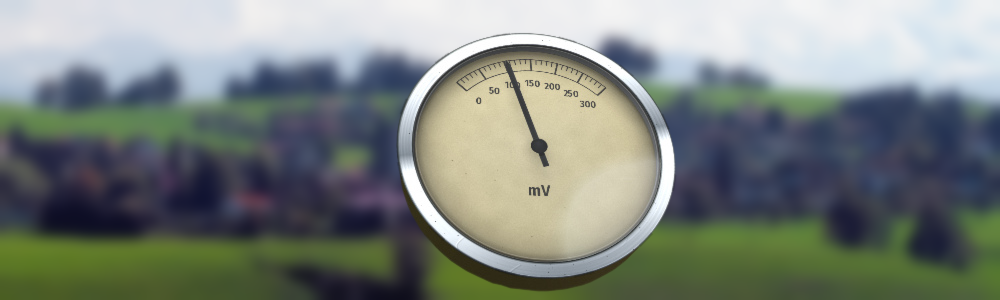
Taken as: 100,mV
